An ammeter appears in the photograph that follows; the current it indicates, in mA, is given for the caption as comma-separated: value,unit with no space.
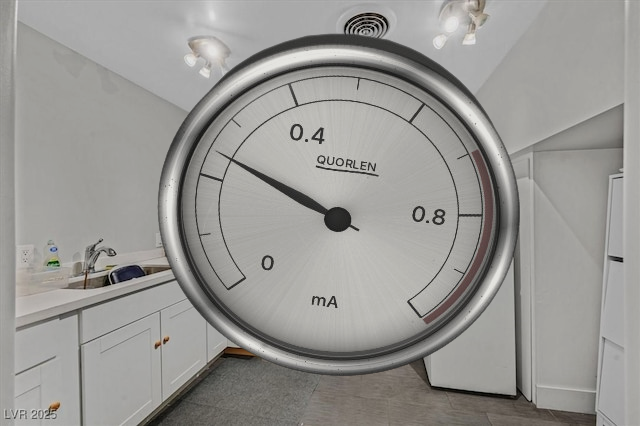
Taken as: 0.25,mA
